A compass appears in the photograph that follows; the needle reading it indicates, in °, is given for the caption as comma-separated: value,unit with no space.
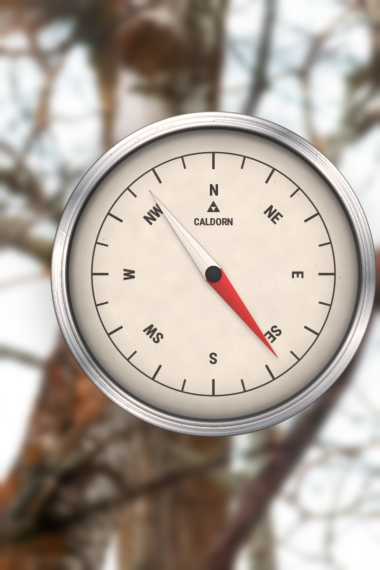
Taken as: 142.5,°
